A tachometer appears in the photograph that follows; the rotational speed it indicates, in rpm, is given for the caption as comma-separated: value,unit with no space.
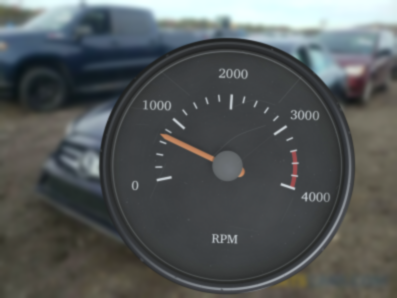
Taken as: 700,rpm
